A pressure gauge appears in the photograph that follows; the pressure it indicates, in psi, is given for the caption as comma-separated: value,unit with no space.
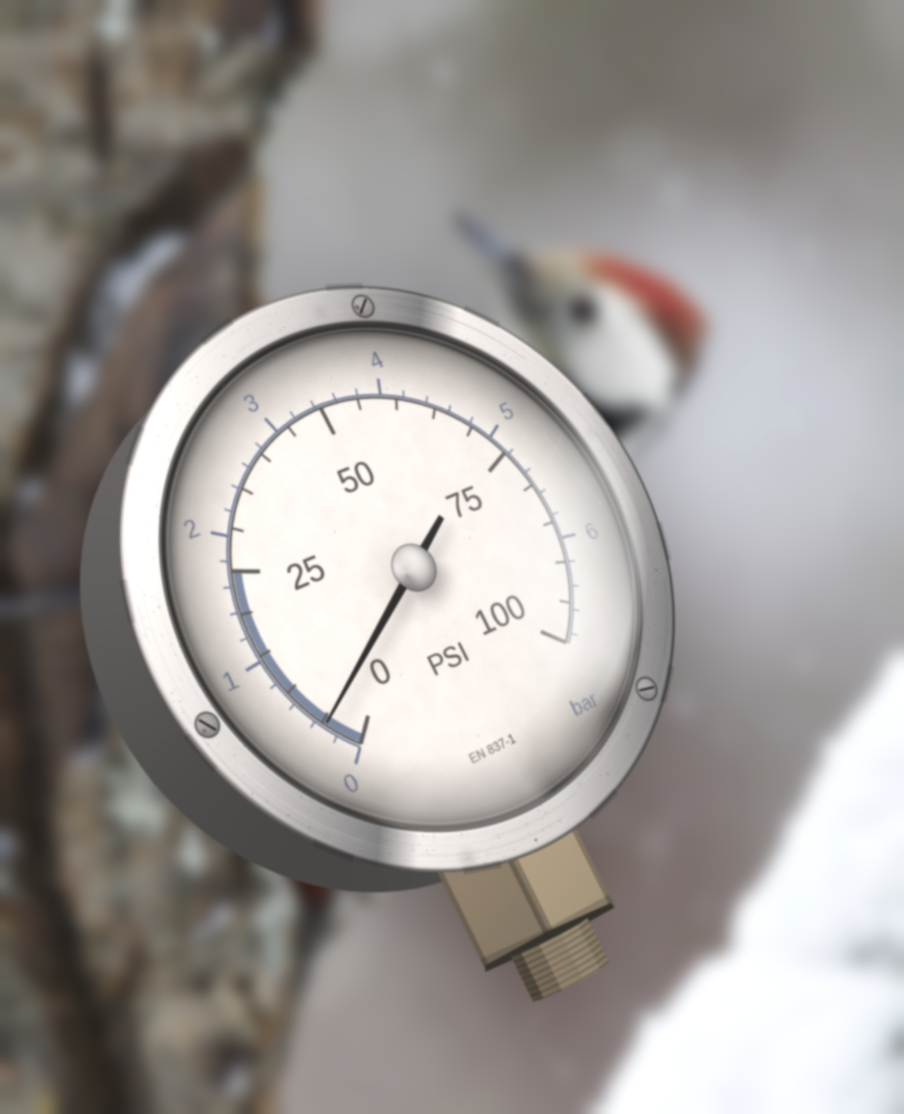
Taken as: 5,psi
